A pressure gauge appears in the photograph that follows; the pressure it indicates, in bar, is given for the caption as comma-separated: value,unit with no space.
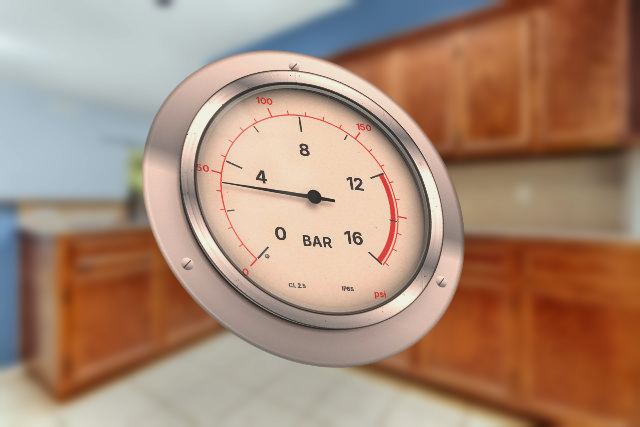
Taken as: 3,bar
